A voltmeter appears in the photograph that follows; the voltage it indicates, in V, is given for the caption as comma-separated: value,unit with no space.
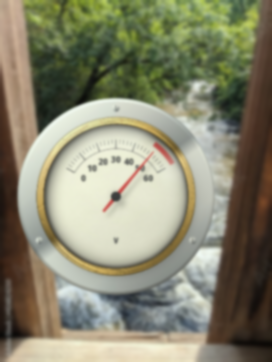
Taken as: 50,V
